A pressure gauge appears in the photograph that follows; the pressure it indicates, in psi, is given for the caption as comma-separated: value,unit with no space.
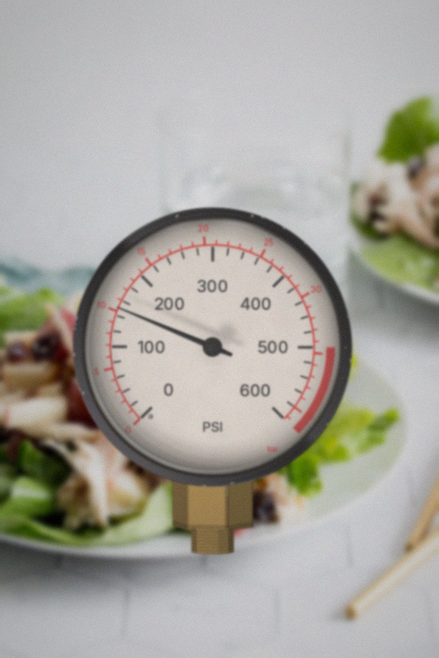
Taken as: 150,psi
